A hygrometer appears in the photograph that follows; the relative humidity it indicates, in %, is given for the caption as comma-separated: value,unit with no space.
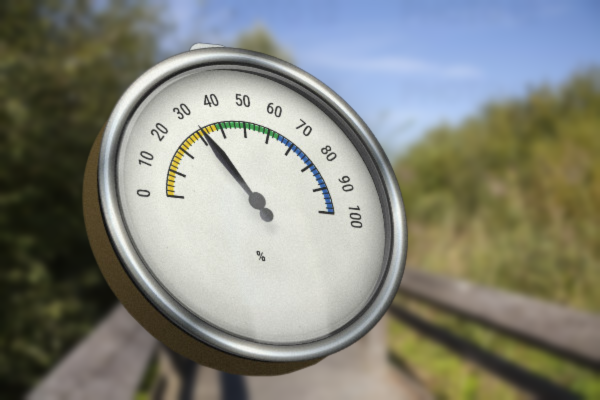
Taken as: 30,%
